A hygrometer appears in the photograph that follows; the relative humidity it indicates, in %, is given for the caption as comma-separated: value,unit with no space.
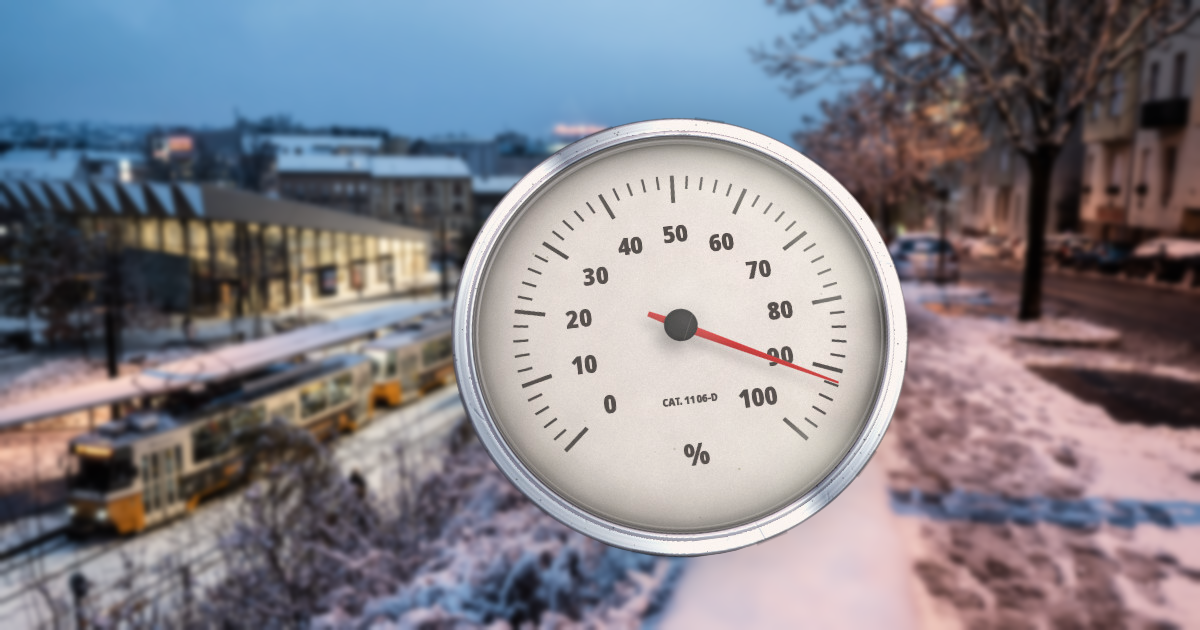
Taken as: 92,%
